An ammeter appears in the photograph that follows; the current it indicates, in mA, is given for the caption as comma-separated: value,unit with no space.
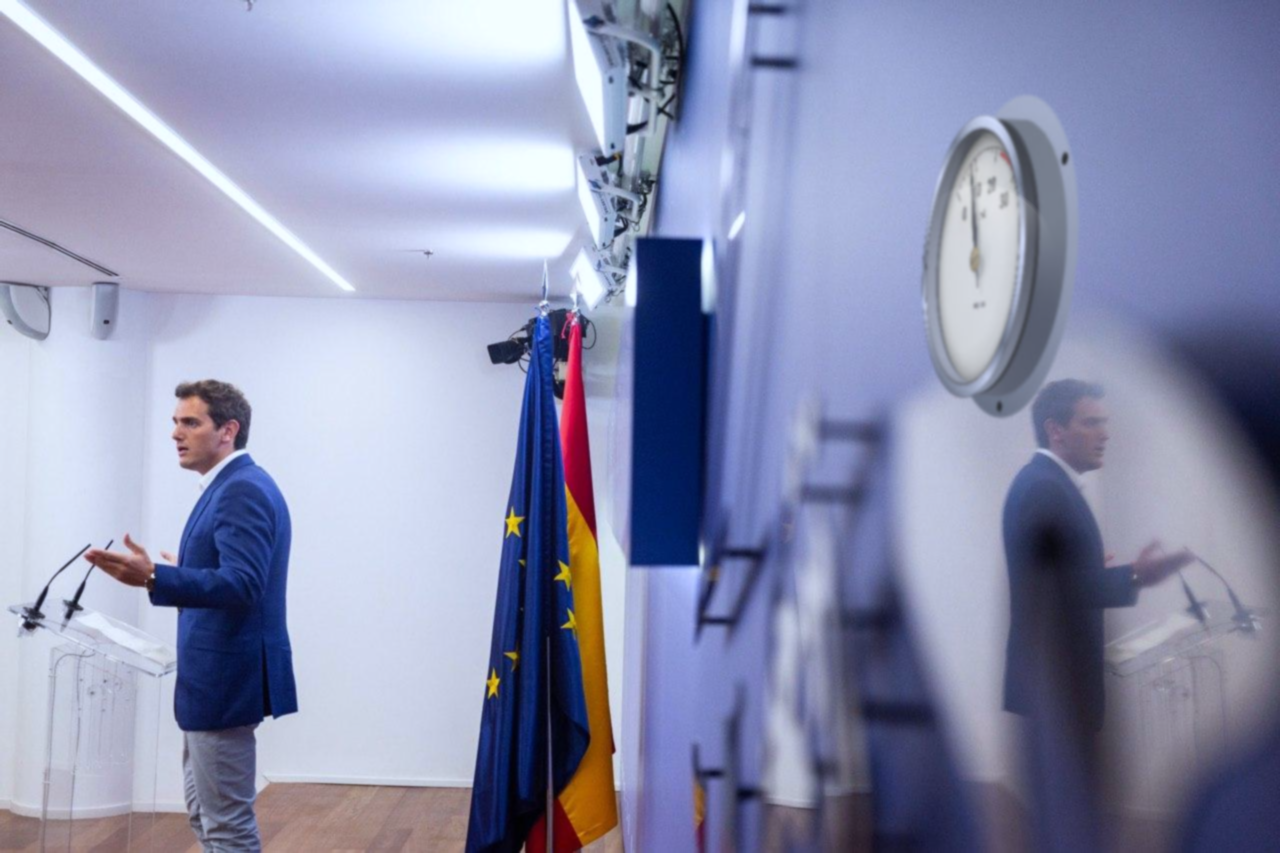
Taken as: 10,mA
